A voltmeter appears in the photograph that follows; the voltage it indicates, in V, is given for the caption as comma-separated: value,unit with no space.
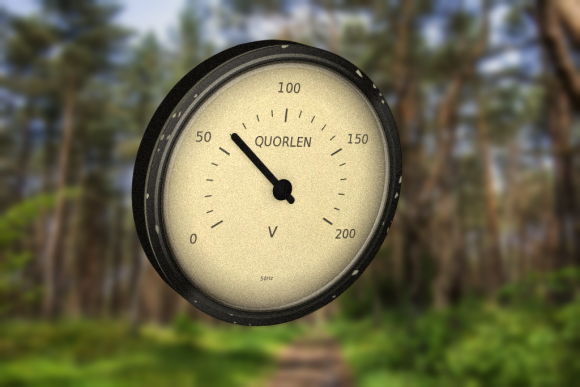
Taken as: 60,V
